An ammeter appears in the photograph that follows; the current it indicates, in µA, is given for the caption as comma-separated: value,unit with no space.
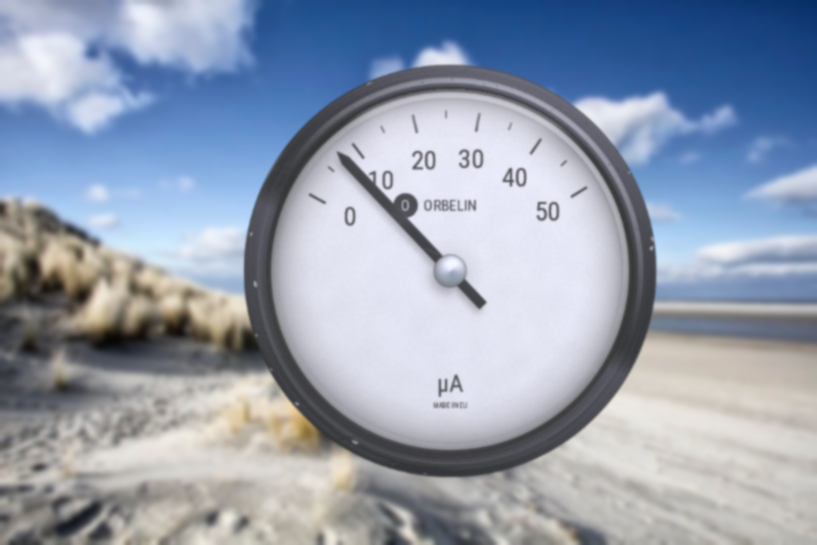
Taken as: 7.5,µA
